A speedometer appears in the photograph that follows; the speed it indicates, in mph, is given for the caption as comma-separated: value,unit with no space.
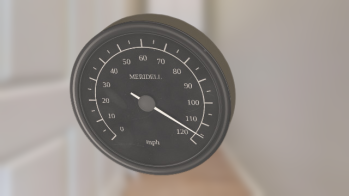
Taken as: 115,mph
